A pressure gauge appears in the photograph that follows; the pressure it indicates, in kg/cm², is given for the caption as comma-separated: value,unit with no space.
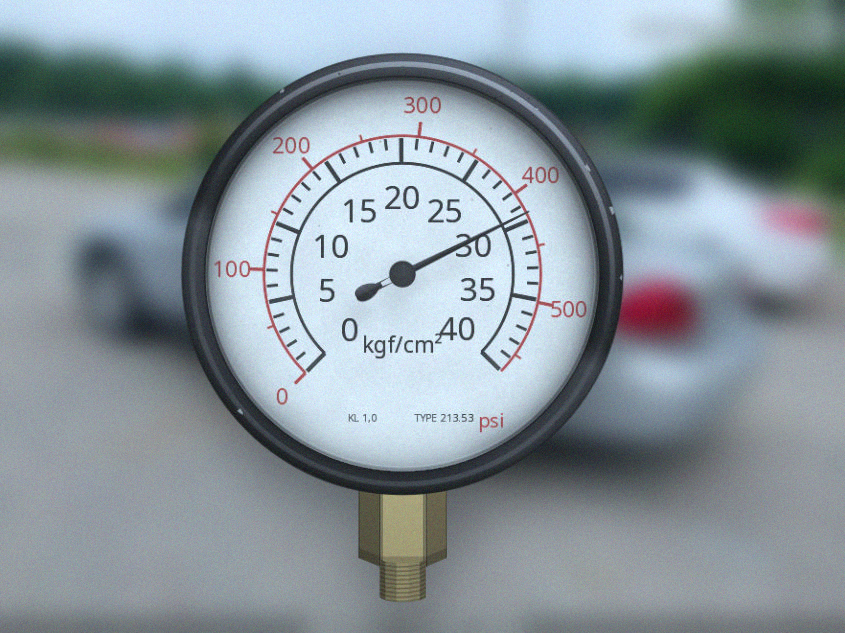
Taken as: 29.5,kg/cm²
